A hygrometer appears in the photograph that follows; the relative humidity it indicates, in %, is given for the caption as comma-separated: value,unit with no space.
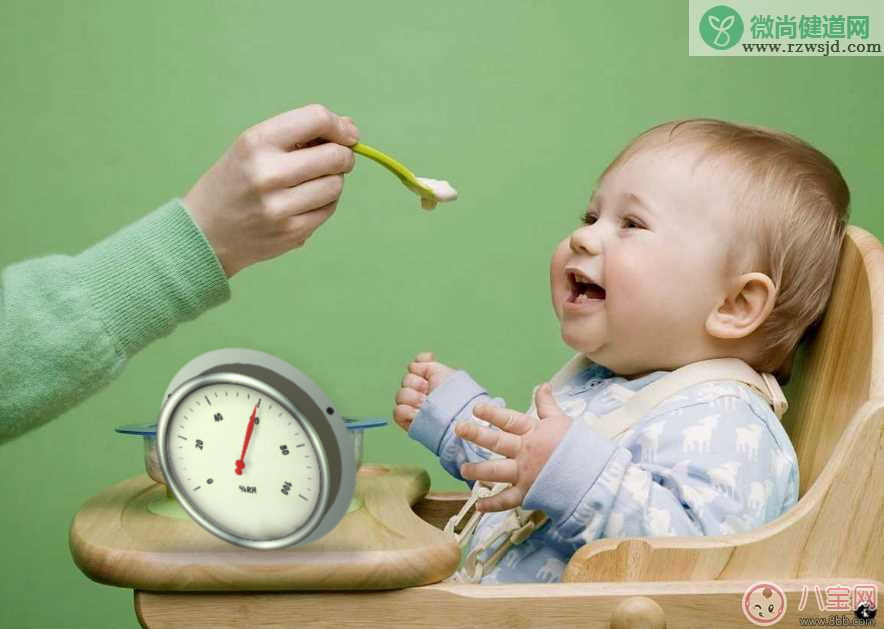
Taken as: 60,%
